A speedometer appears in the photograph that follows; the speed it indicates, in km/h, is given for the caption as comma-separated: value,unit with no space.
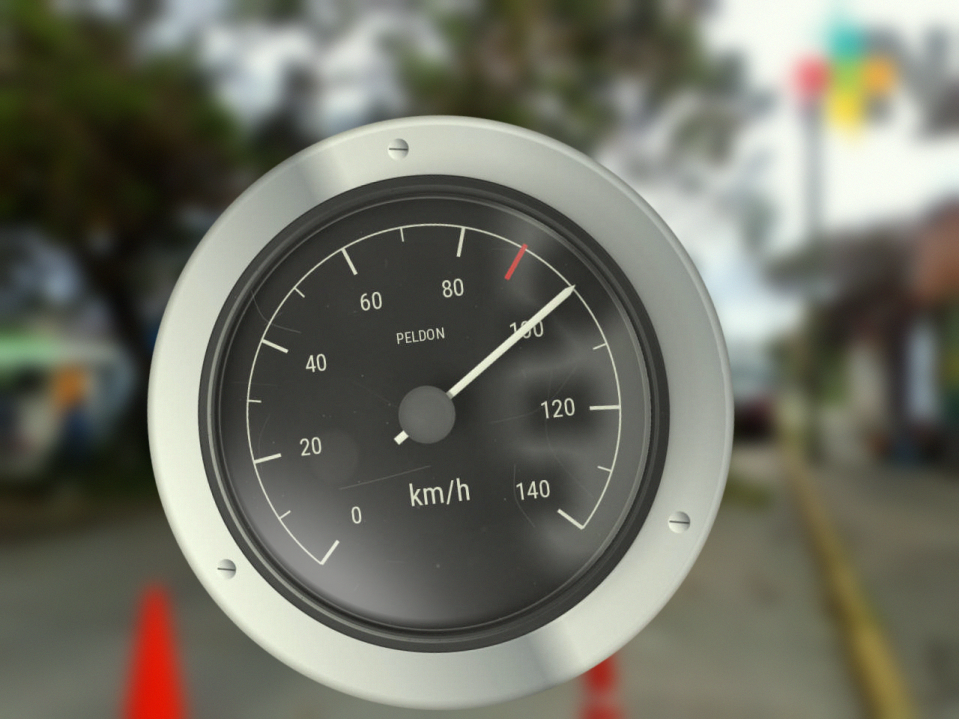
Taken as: 100,km/h
